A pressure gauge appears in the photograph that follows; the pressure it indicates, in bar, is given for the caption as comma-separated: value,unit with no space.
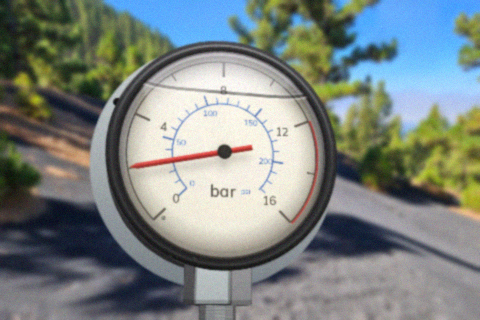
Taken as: 2,bar
